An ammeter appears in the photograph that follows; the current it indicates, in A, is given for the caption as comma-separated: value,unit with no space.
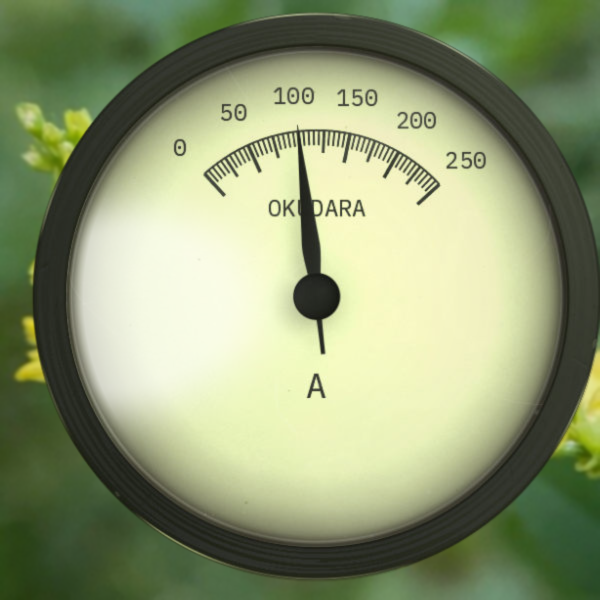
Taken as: 100,A
